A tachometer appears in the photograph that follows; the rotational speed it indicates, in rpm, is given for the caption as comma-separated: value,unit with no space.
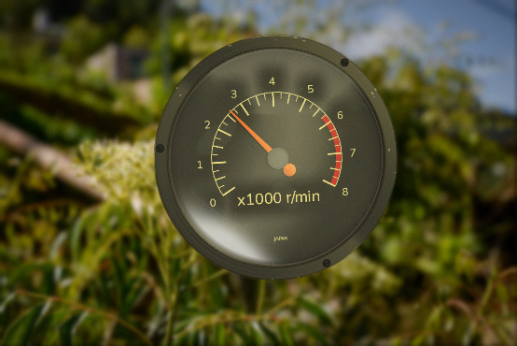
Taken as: 2625,rpm
